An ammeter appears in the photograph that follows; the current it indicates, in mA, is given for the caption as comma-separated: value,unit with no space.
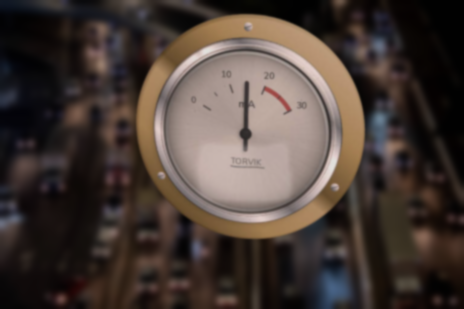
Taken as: 15,mA
